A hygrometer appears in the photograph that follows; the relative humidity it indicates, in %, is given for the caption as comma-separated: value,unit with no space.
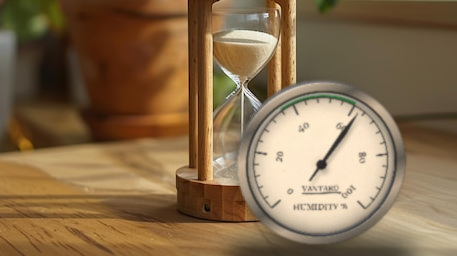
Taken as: 62,%
